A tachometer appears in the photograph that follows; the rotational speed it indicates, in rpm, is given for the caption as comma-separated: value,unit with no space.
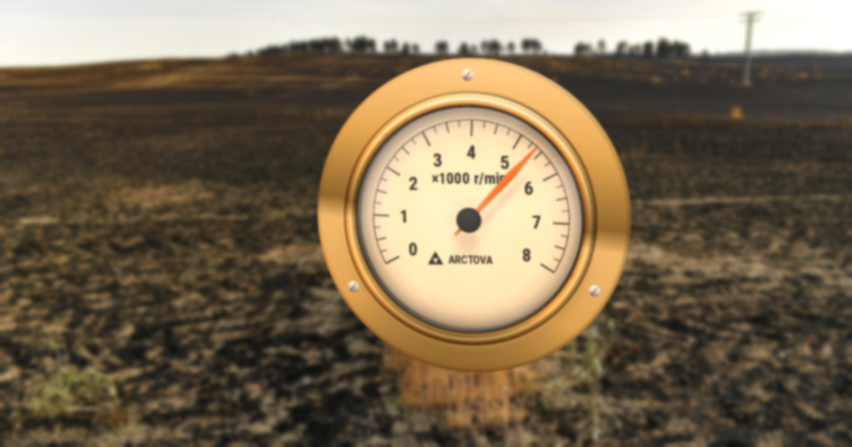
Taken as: 5375,rpm
